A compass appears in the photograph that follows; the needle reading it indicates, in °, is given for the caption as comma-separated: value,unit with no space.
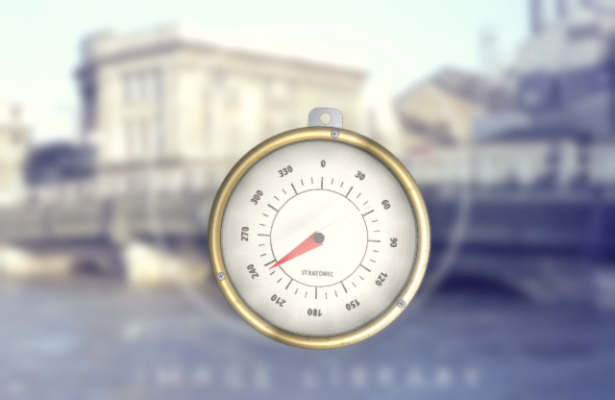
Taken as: 235,°
